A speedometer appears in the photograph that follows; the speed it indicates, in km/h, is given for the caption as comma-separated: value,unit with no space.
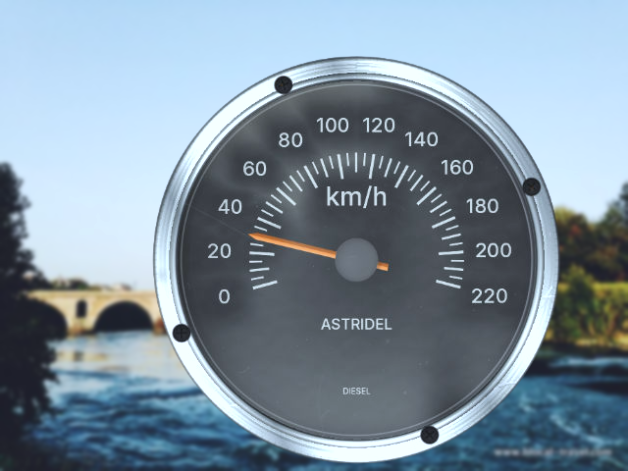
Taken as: 30,km/h
